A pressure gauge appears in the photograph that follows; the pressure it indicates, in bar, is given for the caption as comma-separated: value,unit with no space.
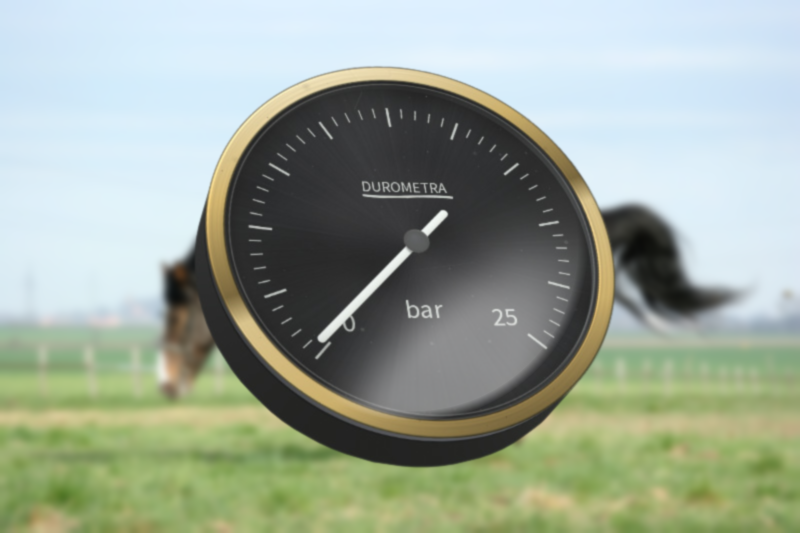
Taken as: 0.25,bar
